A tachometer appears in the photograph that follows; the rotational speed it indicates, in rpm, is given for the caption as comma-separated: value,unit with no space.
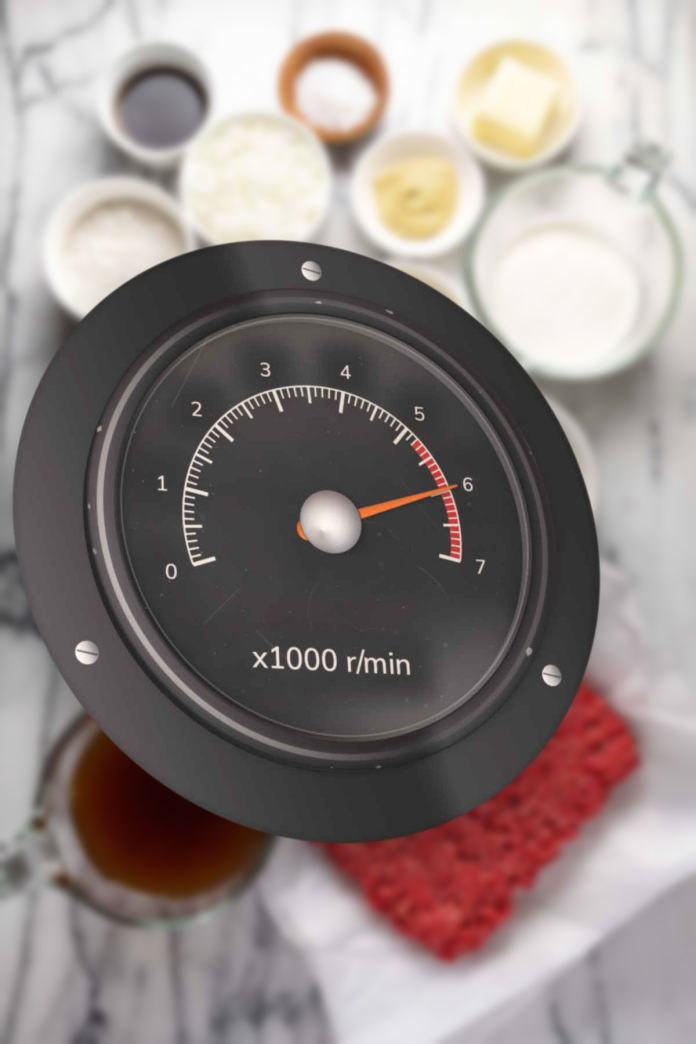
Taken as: 6000,rpm
